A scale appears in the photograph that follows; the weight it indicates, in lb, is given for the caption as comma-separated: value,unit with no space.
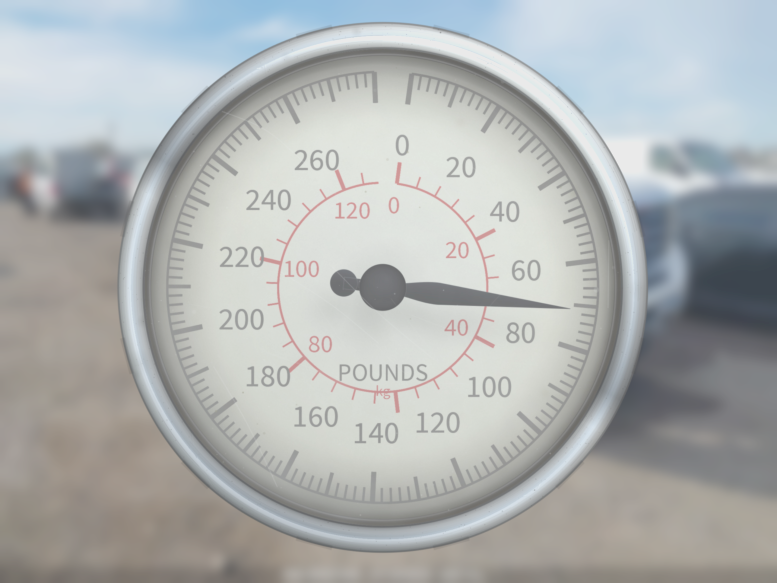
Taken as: 71,lb
